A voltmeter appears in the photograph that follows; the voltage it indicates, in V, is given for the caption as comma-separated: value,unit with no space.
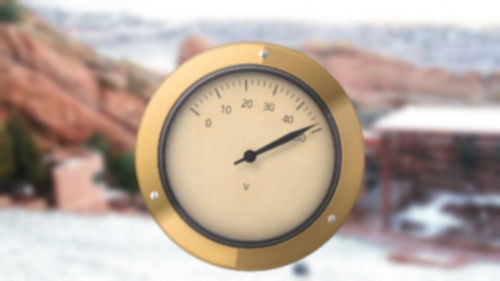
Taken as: 48,V
